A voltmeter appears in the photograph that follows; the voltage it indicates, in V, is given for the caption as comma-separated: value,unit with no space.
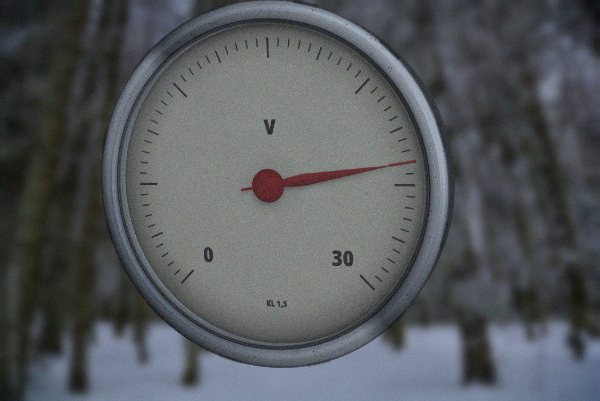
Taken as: 24,V
